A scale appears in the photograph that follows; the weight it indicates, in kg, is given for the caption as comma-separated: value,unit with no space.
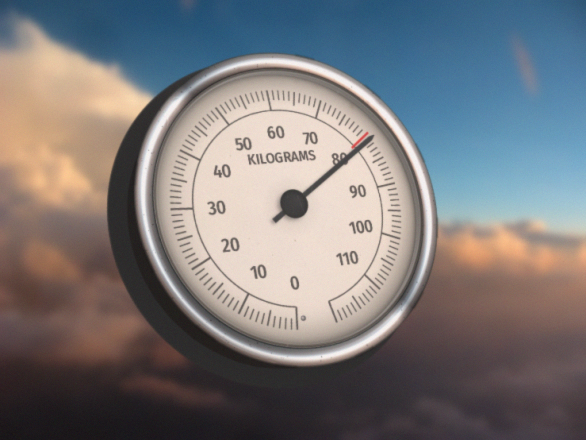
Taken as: 81,kg
